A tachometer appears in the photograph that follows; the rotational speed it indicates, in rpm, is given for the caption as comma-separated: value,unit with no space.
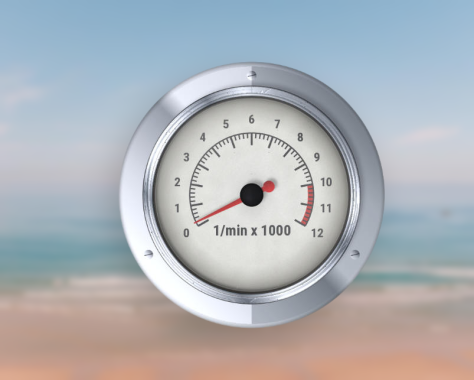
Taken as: 200,rpm
